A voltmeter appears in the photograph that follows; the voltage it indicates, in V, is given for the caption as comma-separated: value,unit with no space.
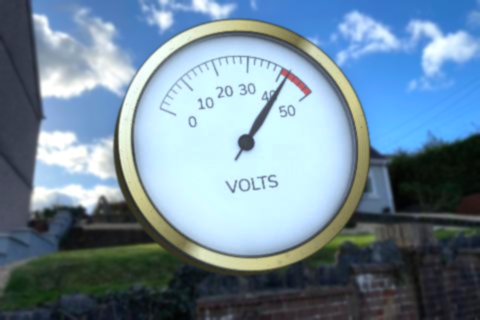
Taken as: 42,V
